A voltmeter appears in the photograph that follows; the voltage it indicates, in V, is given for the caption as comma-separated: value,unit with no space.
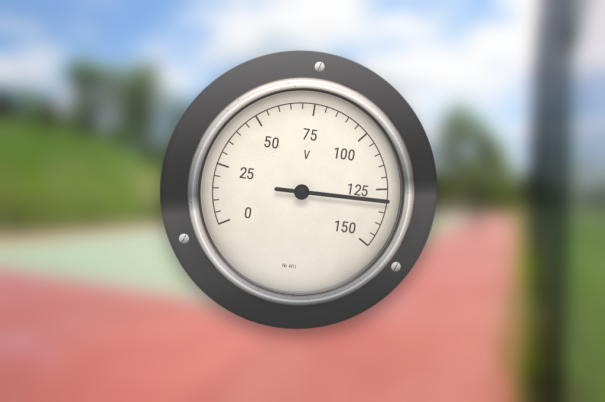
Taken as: 130,V
